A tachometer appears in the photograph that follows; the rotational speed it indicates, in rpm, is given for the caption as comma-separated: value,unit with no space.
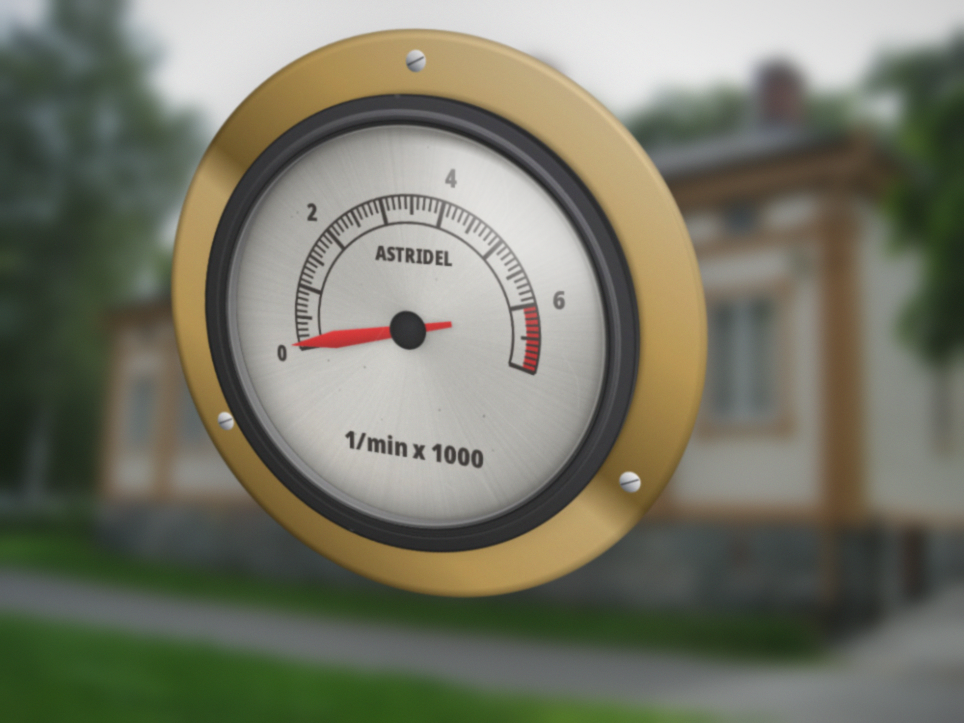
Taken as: 100,rpm
